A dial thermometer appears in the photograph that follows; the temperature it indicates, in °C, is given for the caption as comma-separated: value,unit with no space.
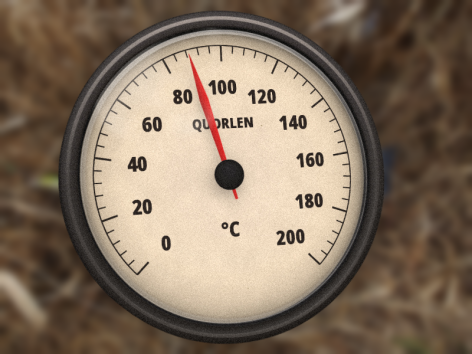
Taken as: 88,°C
